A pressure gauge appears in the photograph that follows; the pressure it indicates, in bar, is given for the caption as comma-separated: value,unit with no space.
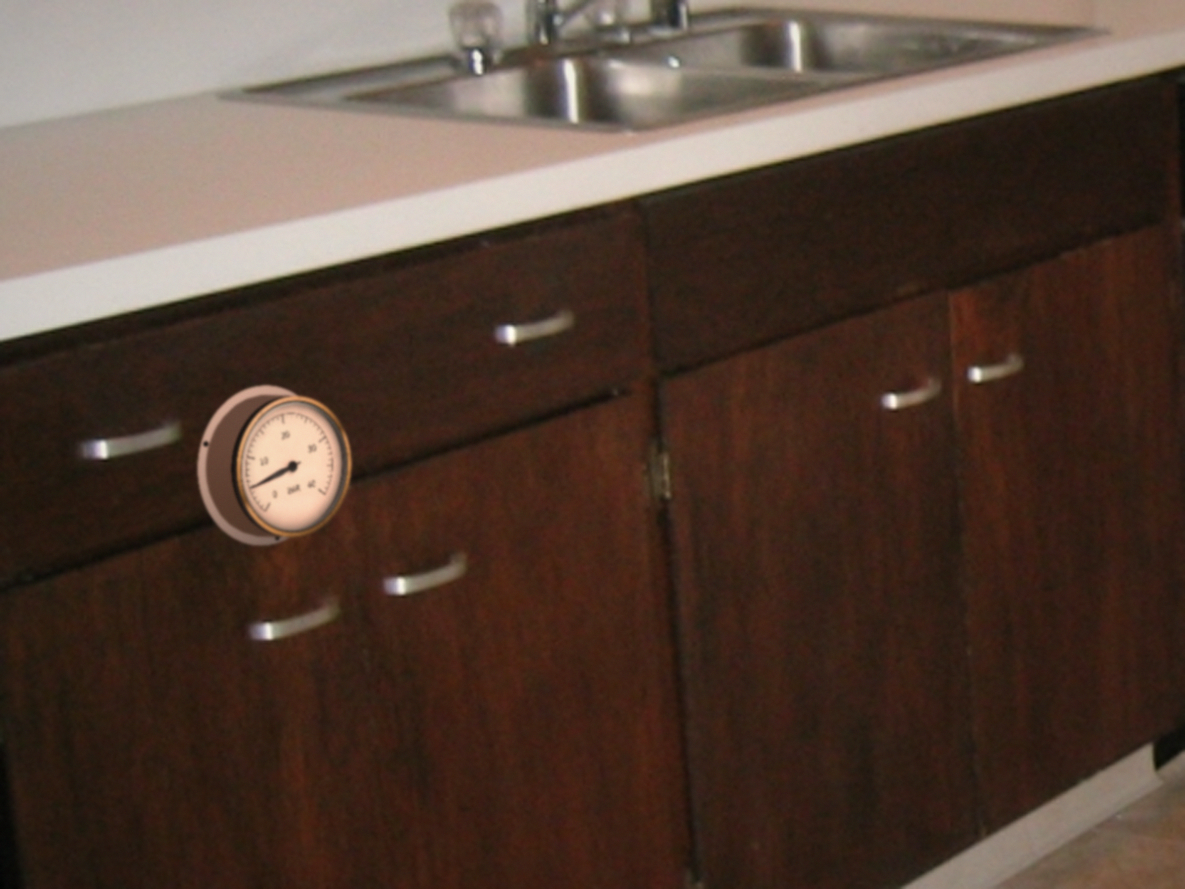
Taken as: 5,bar
